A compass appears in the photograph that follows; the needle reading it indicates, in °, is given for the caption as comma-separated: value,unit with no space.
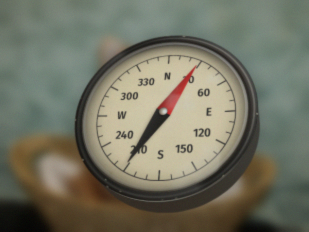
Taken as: 30,°
